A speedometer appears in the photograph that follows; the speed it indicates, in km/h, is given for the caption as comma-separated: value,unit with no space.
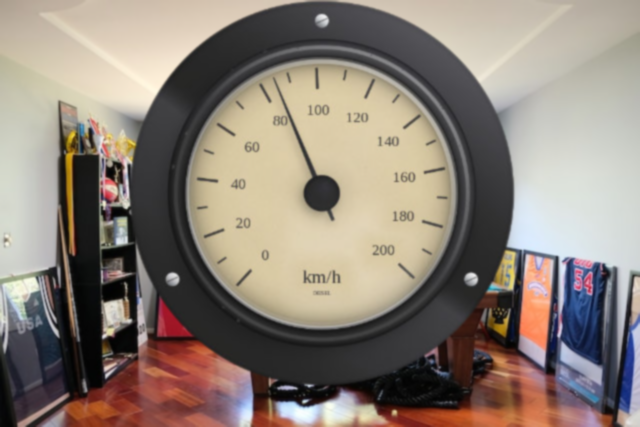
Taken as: 85,km/h
